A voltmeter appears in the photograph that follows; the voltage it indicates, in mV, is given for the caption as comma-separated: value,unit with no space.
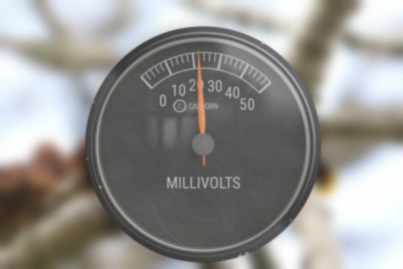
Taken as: 22,mV
